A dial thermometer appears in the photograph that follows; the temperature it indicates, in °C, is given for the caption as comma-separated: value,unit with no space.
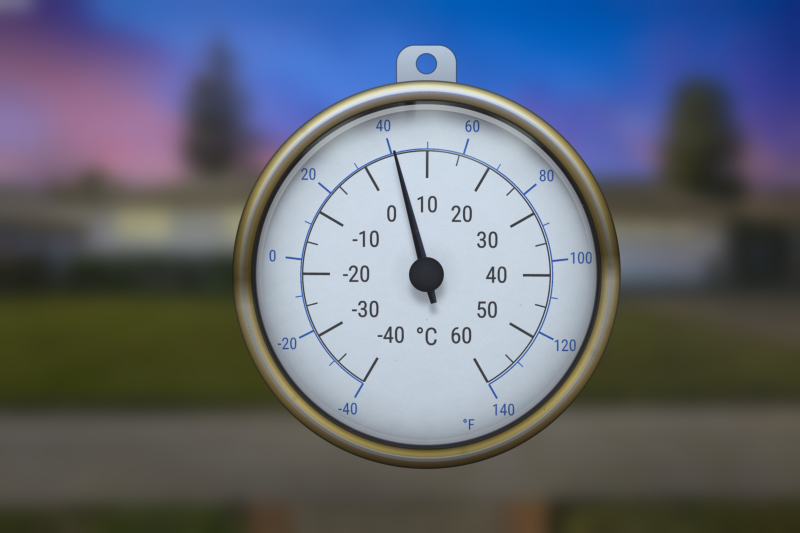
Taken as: 5,°C
